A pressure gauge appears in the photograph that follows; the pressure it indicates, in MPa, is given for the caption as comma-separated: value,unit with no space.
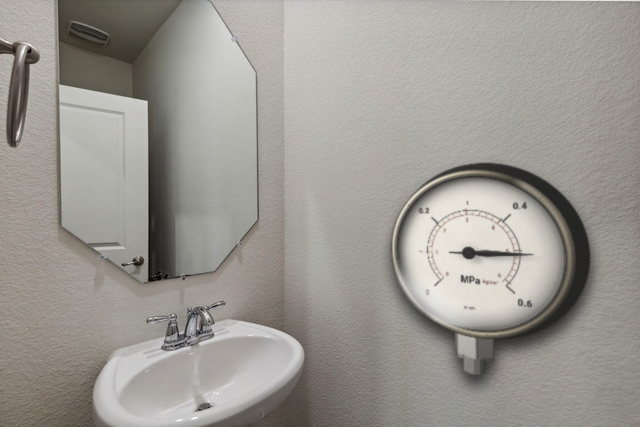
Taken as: 0.5,MPa
